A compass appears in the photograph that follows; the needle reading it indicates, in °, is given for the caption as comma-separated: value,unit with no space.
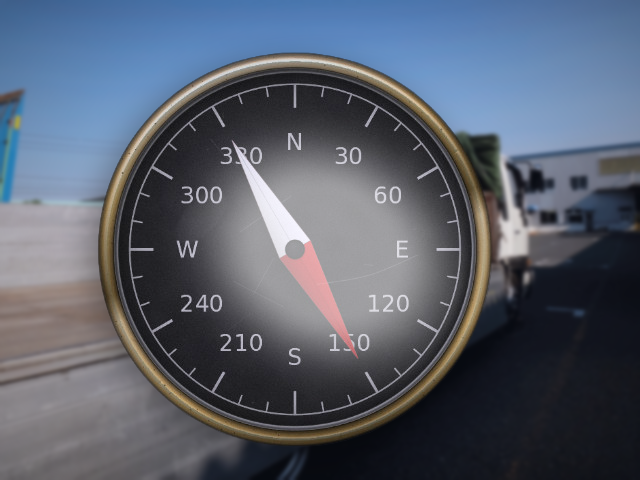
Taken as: 150,°
